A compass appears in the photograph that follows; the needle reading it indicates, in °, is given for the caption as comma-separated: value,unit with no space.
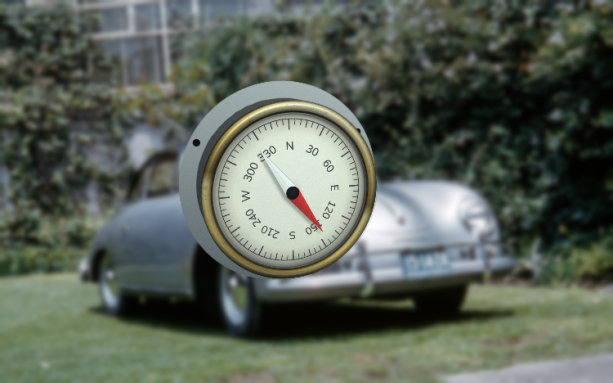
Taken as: 145,°
